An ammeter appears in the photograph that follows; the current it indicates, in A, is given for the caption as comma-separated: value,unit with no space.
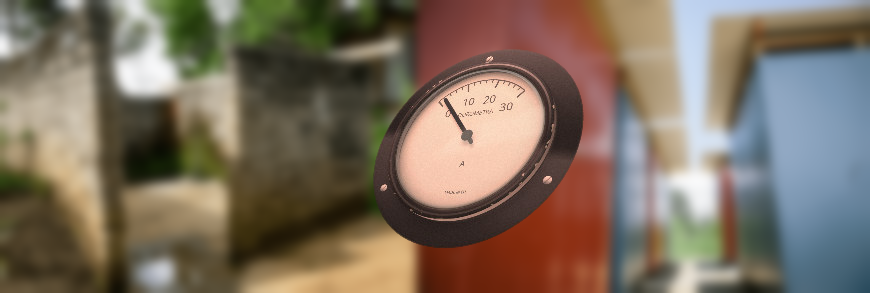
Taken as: 2,A
